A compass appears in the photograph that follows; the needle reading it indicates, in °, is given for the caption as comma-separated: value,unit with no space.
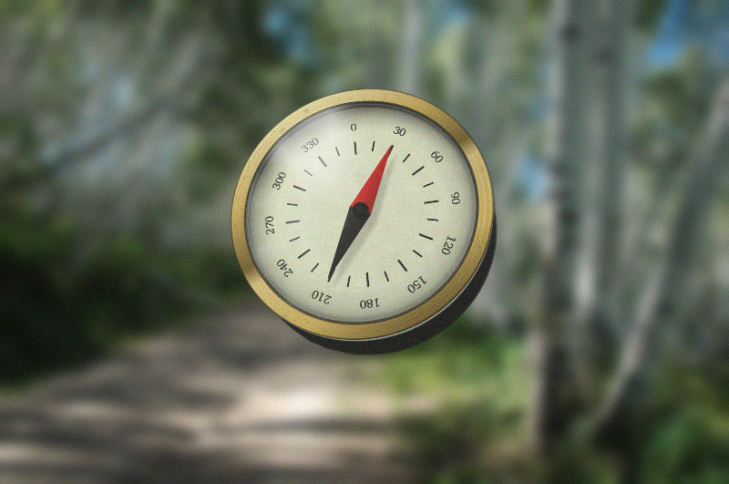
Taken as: 30,°
